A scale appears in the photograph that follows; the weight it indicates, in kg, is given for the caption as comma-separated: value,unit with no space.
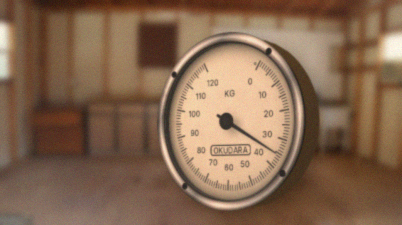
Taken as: 35,kg
